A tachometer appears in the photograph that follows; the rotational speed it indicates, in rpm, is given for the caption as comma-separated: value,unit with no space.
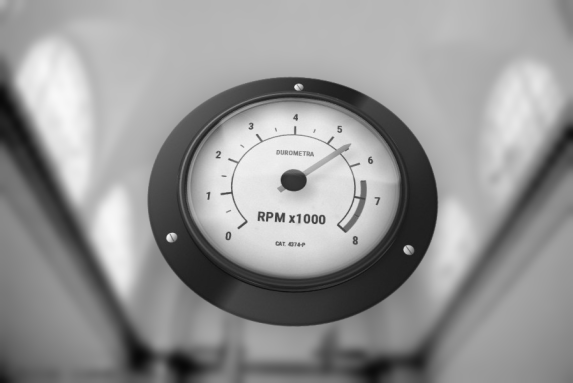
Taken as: 5500,rpm
